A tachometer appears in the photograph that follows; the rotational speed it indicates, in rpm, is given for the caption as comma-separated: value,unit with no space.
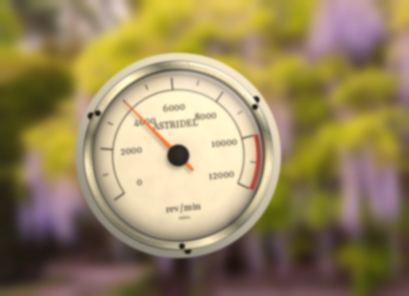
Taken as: 4000,rpm
